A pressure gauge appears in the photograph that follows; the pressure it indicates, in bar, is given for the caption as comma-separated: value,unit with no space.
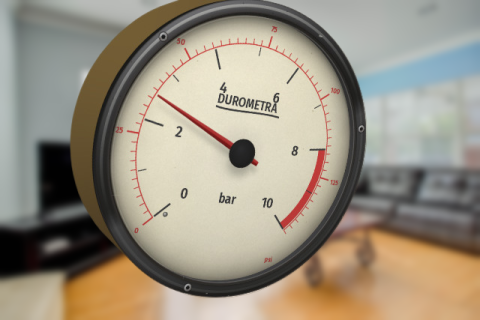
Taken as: 2.5,bar
